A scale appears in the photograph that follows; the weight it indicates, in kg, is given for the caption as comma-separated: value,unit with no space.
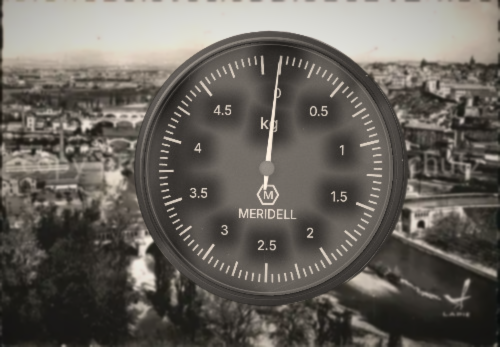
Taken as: 0,kg
